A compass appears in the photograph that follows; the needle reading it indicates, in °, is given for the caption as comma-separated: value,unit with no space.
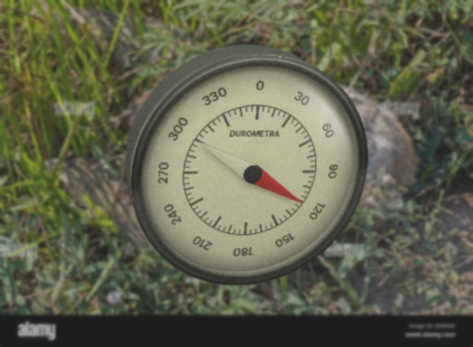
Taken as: 120,°
